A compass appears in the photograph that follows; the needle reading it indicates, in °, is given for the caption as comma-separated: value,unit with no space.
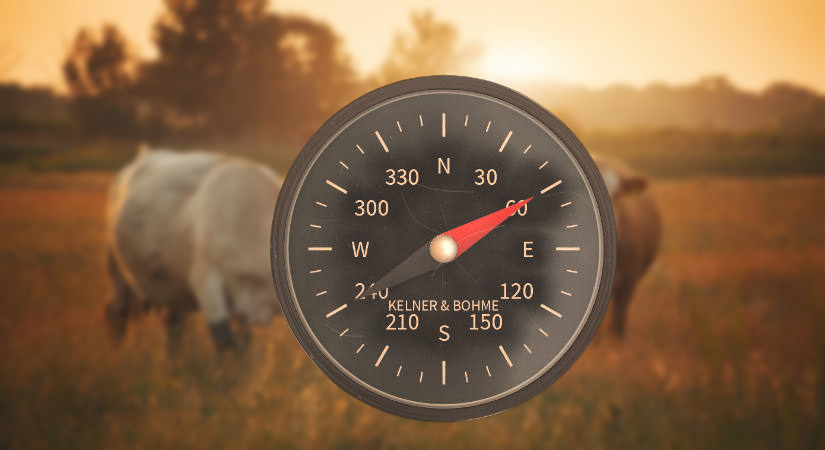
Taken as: 60,°
